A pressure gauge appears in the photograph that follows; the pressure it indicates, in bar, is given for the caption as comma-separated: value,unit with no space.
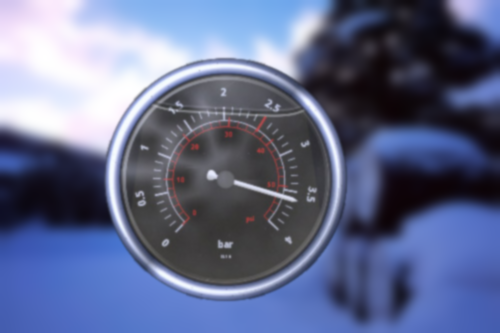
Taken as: 3.6,bar
